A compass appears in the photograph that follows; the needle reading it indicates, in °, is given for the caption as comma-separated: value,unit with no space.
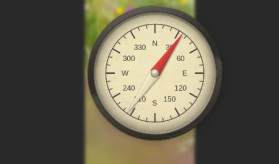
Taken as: 35,°
